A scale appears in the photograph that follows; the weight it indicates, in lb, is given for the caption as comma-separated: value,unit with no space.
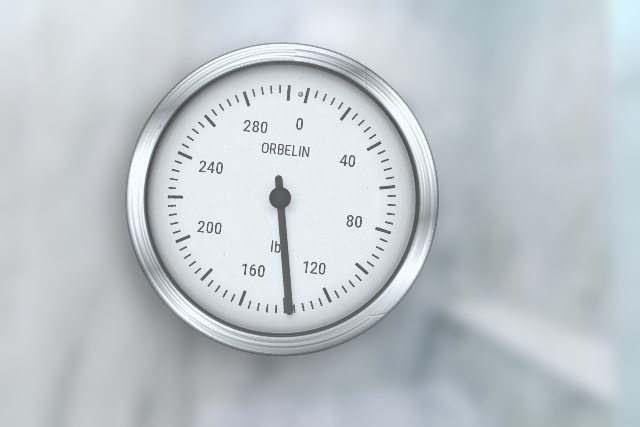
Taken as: 138,lb
